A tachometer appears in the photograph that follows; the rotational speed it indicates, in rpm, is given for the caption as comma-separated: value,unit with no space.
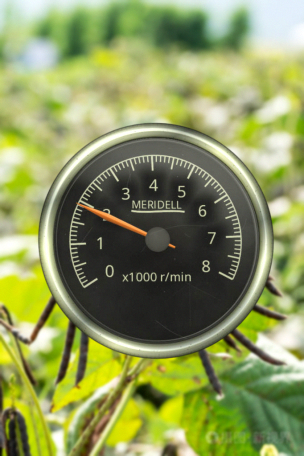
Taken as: 1900,rpm
